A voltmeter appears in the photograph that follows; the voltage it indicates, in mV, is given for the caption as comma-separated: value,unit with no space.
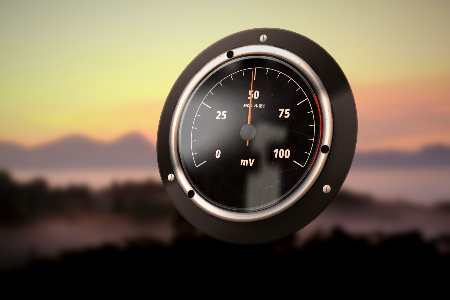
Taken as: 50,mV
